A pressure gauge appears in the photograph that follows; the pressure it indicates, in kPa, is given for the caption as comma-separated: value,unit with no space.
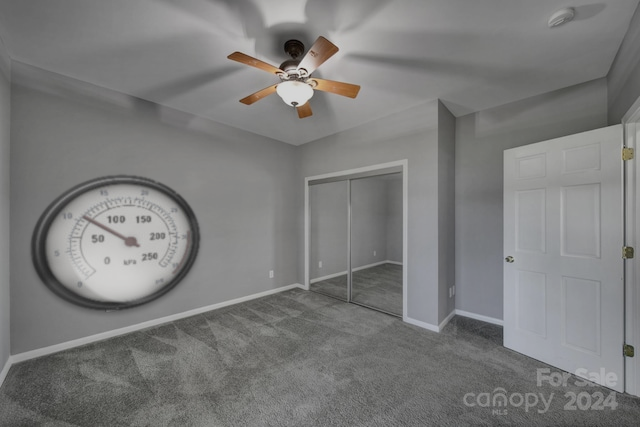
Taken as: 75,kPa
